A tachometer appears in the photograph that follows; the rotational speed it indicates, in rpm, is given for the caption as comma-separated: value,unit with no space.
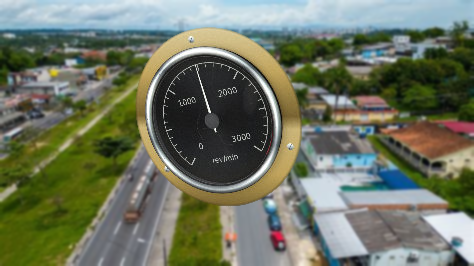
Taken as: 1500,rpm
